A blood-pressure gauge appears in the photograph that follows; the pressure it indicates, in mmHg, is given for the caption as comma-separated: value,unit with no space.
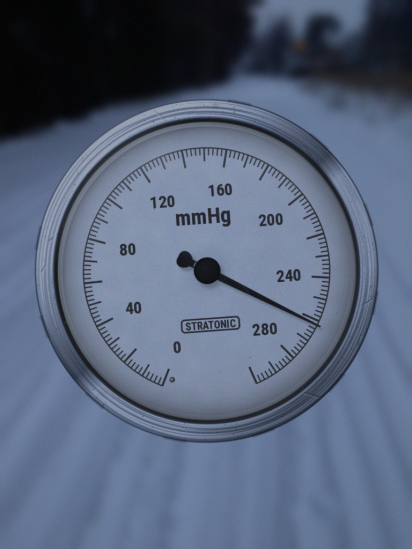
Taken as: 262,mmHg
